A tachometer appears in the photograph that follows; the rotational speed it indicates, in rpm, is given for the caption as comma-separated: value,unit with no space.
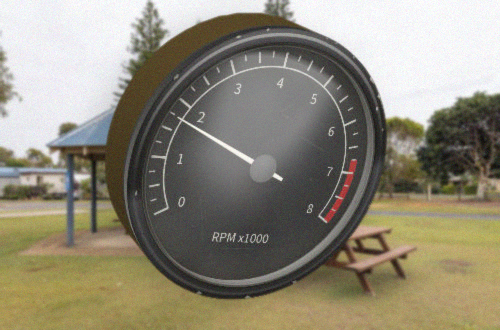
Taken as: 1750,rpm
